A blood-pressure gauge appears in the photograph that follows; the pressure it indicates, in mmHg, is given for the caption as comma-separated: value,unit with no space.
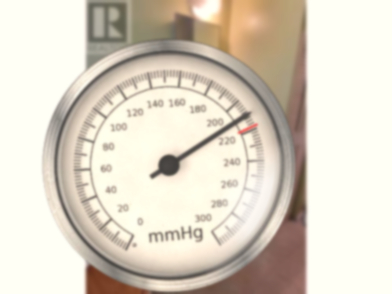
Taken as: 210,mmHg
